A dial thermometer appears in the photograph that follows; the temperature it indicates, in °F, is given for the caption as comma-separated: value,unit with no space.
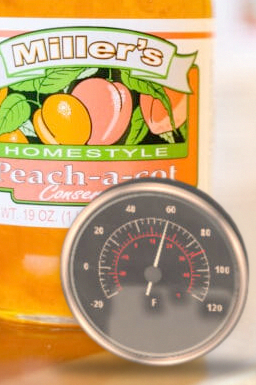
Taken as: 60,°F
